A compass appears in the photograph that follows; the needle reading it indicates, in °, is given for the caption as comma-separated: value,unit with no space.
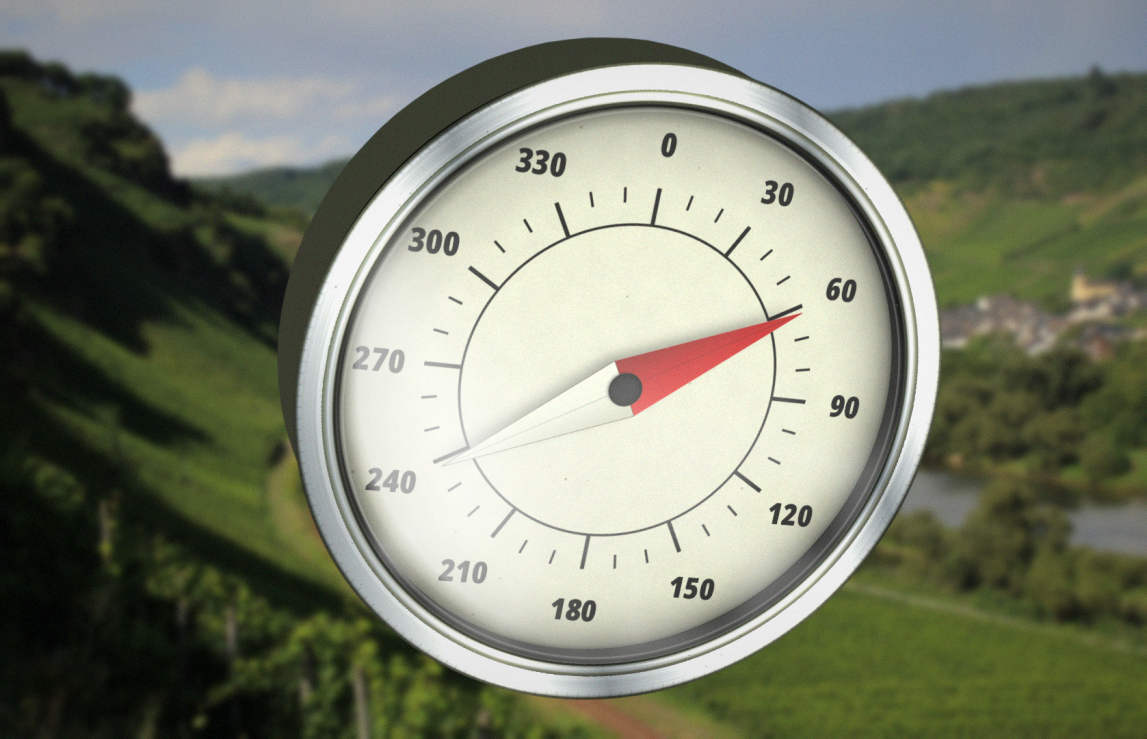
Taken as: 60,°
